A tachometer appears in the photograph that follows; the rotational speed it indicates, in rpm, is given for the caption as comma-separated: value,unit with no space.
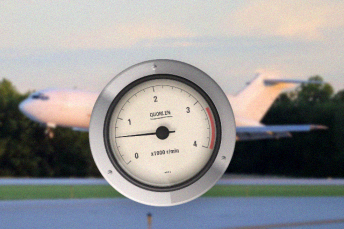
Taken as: 600,rpm
